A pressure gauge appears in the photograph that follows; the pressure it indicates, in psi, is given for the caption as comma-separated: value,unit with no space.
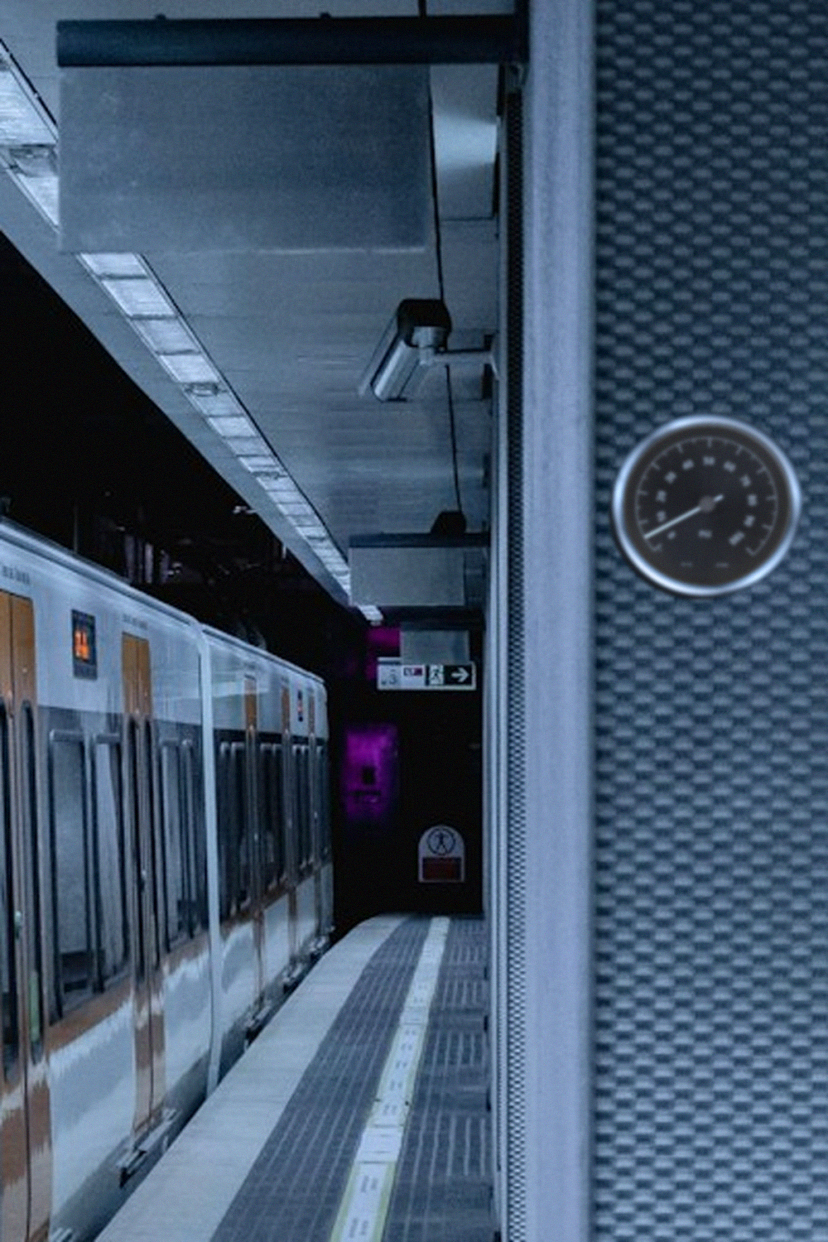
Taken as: 5,psi
